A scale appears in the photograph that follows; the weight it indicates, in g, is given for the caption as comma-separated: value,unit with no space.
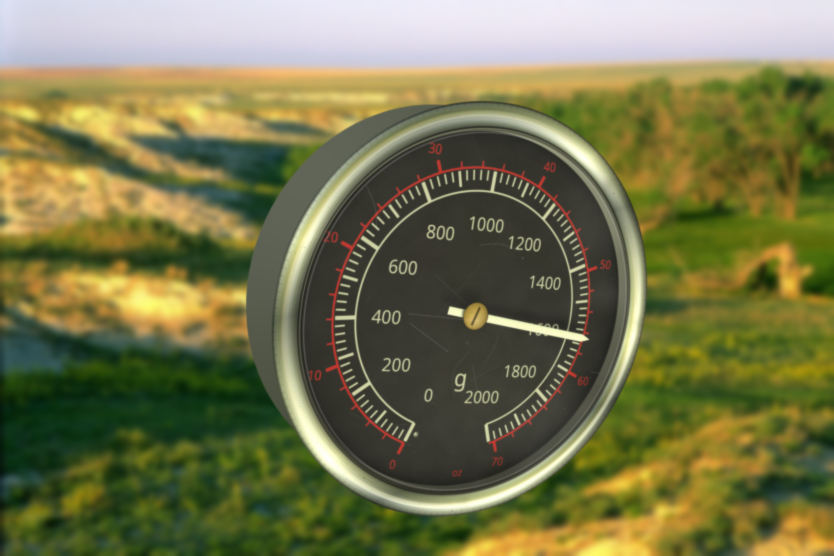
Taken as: 1600,g
